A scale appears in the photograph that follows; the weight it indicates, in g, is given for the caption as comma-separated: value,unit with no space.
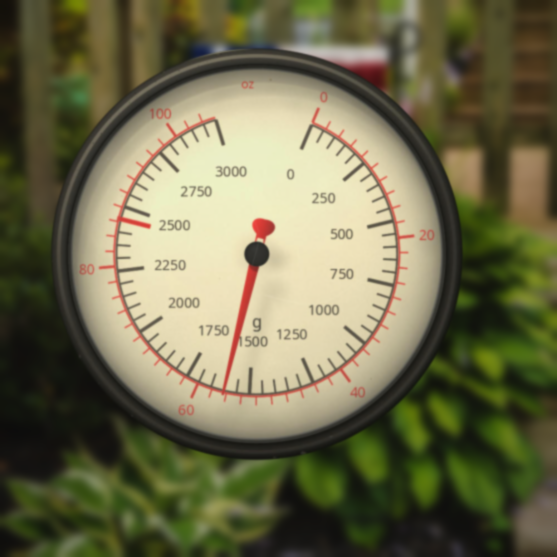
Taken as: 1600,g
